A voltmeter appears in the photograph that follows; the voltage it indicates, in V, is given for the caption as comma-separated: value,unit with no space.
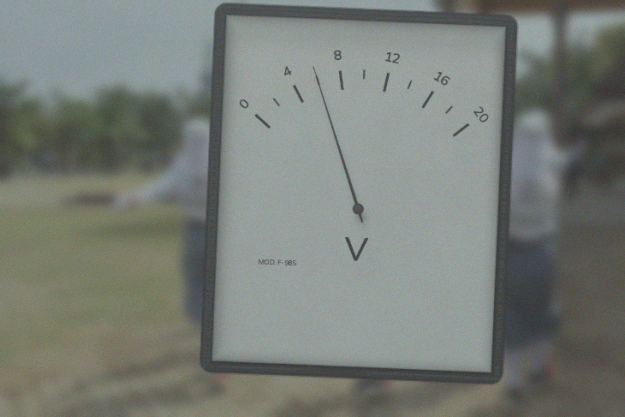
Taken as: 6,V
